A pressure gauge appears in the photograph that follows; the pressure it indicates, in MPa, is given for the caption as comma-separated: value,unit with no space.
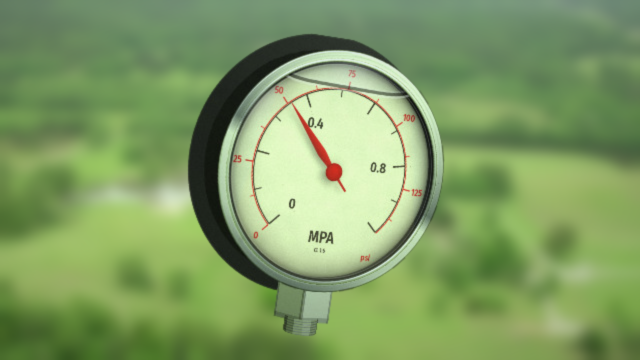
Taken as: 0.35,MPa
